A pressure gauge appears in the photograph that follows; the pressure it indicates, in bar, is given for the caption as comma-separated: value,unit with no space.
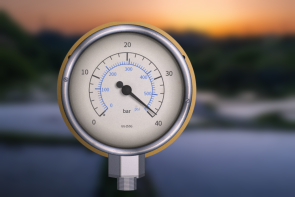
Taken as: 39,bar
